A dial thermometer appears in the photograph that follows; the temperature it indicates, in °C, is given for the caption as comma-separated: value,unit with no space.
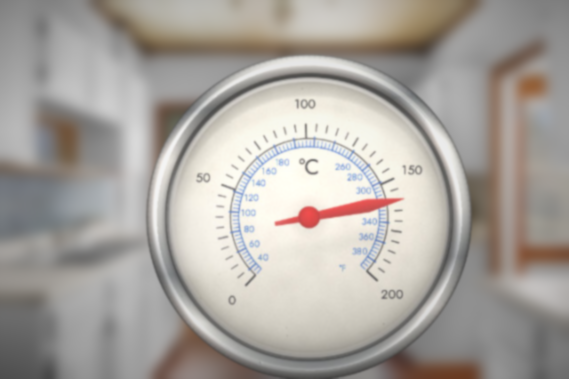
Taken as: 160,°C
